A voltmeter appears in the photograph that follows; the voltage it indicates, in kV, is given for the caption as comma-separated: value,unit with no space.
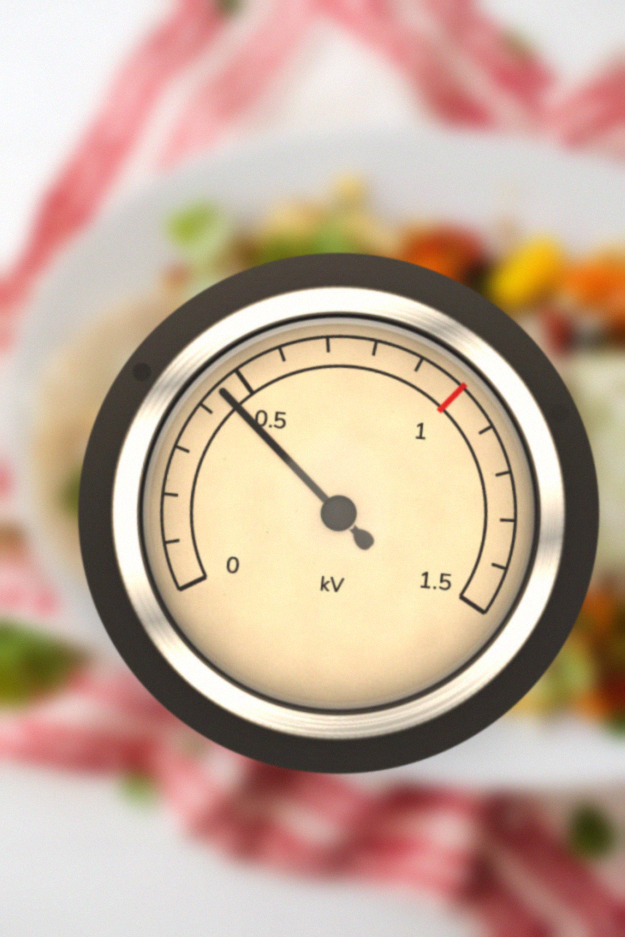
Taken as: 0.45,kV
